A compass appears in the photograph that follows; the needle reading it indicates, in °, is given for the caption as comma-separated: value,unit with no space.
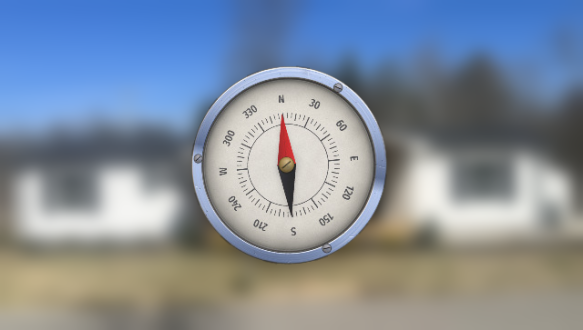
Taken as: 0,°
